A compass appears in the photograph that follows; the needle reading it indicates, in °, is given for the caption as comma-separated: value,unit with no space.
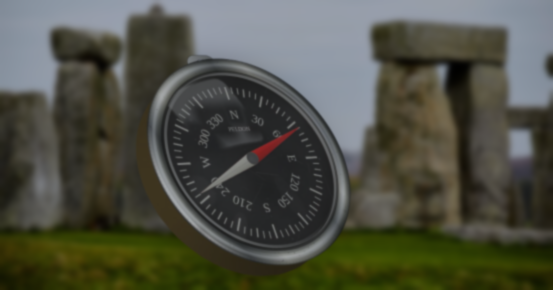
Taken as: 65,°
